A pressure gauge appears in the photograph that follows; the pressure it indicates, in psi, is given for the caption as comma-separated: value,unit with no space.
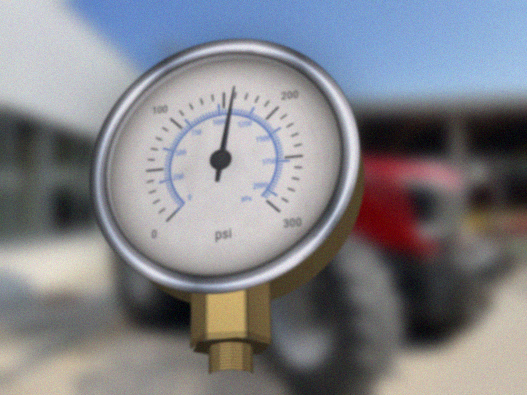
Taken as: 160,psi
